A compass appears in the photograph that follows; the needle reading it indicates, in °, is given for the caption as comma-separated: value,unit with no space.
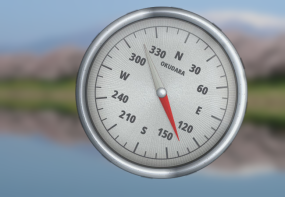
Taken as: 135,°
